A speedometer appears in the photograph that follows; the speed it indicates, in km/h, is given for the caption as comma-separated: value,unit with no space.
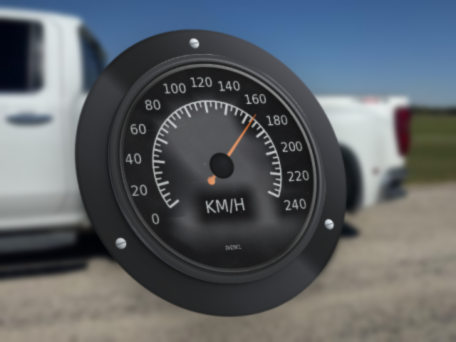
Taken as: 165,km/h
